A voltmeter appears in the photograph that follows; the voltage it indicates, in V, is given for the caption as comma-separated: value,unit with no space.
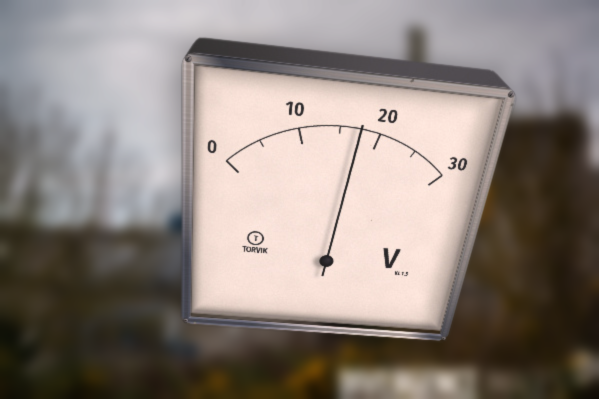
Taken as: 17.5,V
